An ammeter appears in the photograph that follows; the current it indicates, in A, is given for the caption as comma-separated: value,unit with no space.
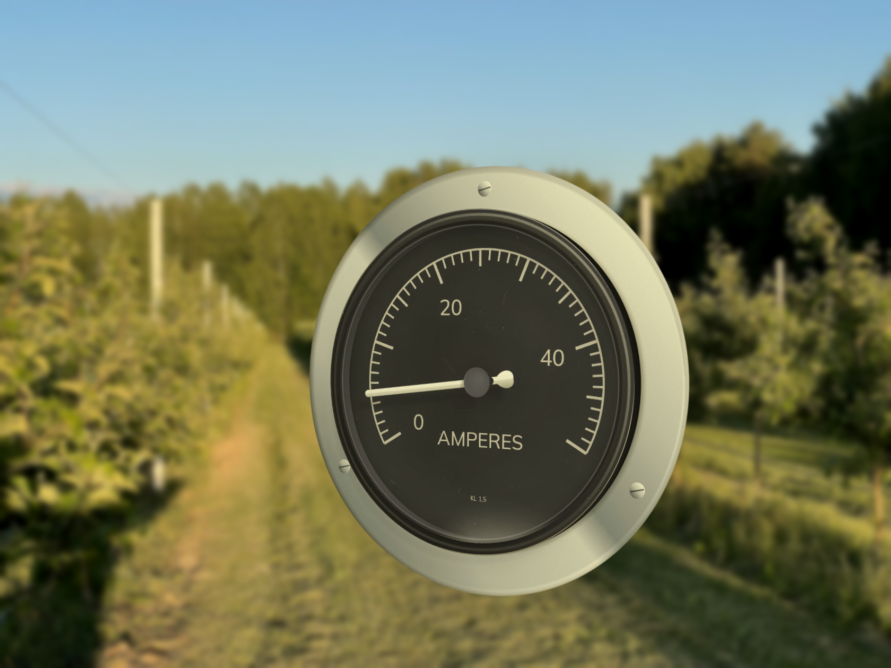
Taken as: 5,A
